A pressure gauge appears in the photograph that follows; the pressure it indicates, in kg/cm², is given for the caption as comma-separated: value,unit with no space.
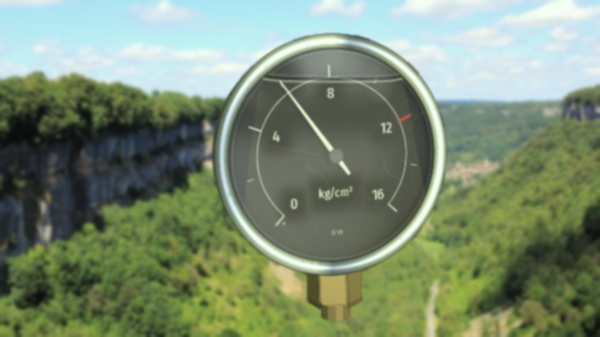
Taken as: 6,kg/cm²
